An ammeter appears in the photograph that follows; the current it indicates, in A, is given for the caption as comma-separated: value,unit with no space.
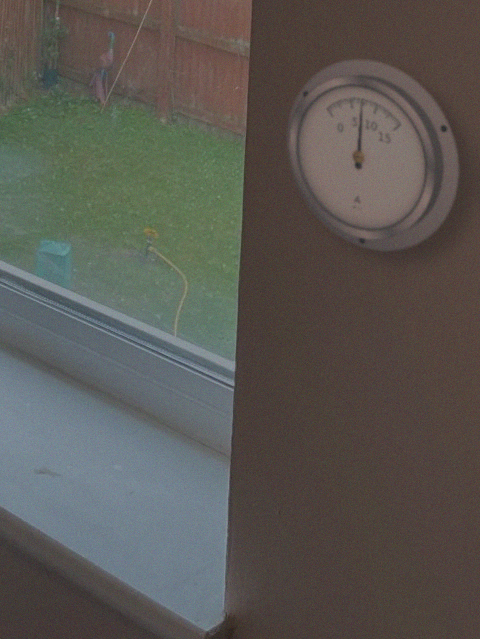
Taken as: 7.5,A
